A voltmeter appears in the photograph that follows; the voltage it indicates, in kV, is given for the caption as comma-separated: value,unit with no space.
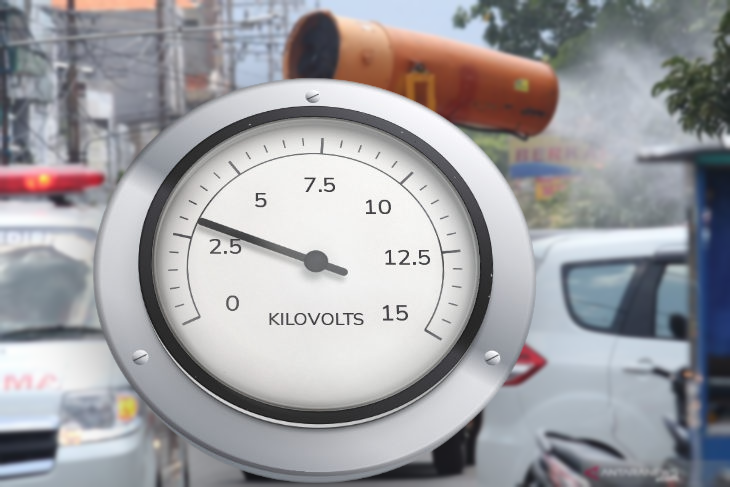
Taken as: 3,kV
